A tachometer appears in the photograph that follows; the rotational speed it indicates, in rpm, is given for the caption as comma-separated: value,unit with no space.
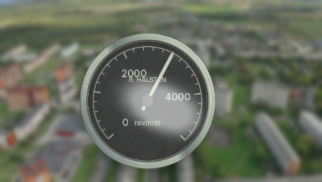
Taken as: 3000,rpm
